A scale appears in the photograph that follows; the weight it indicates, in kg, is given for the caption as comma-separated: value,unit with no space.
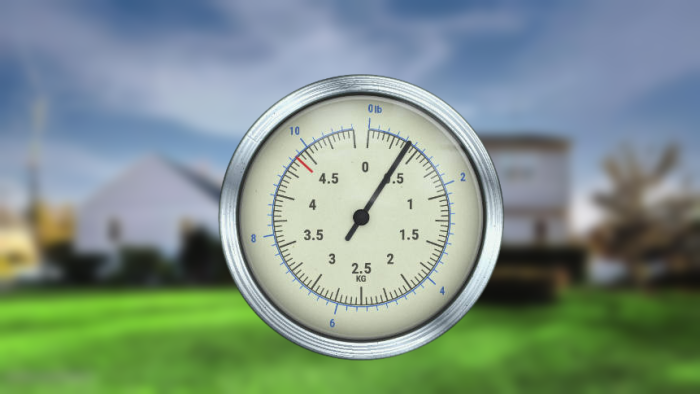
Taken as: 0.4,kg
